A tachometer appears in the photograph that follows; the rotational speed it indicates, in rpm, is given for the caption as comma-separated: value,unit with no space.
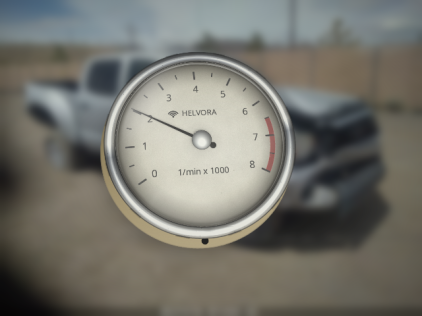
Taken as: 2000,rpm
